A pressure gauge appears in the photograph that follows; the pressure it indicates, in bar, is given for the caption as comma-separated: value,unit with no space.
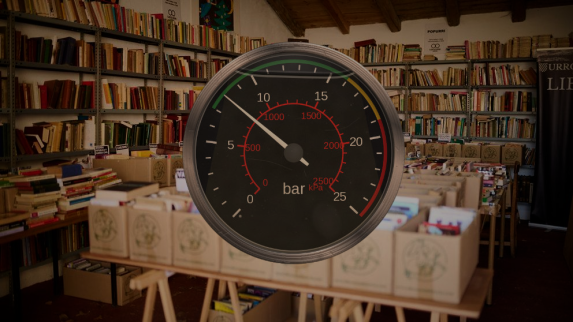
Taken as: 8,bar
